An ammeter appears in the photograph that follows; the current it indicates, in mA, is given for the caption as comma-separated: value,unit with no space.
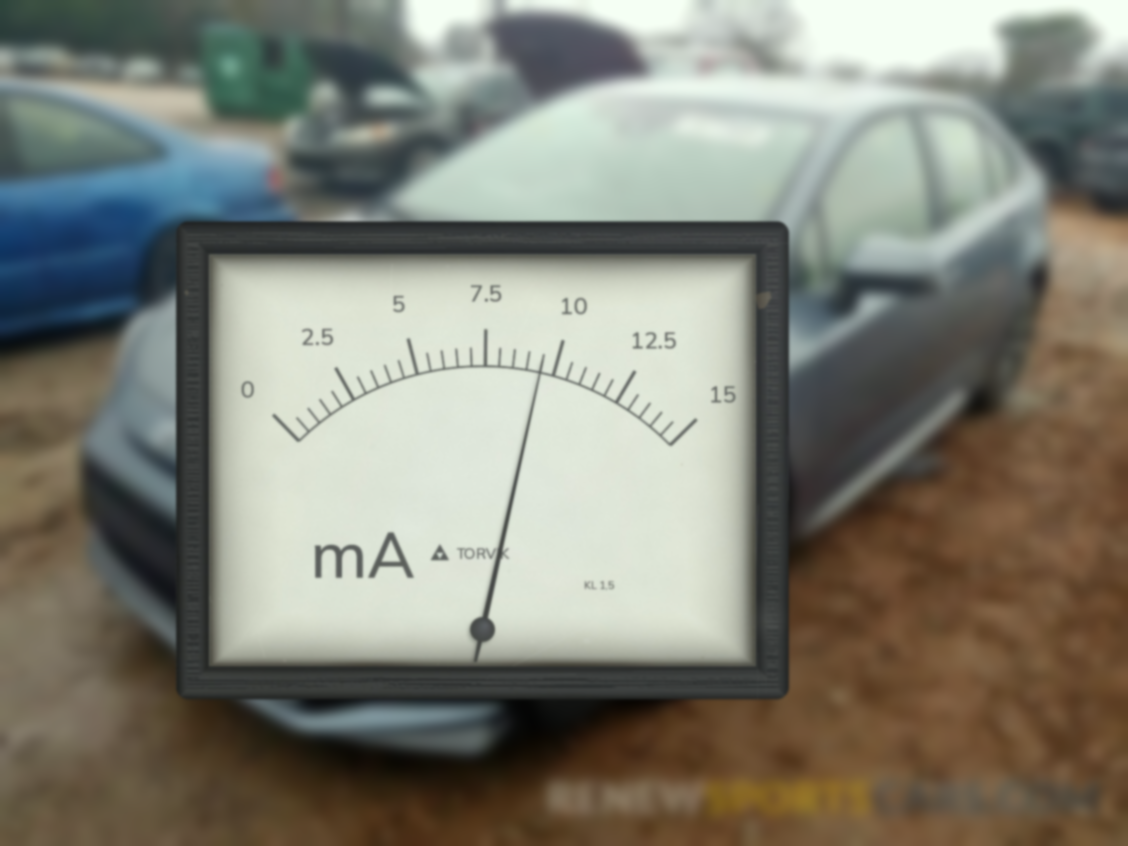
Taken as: 9.5,mA
